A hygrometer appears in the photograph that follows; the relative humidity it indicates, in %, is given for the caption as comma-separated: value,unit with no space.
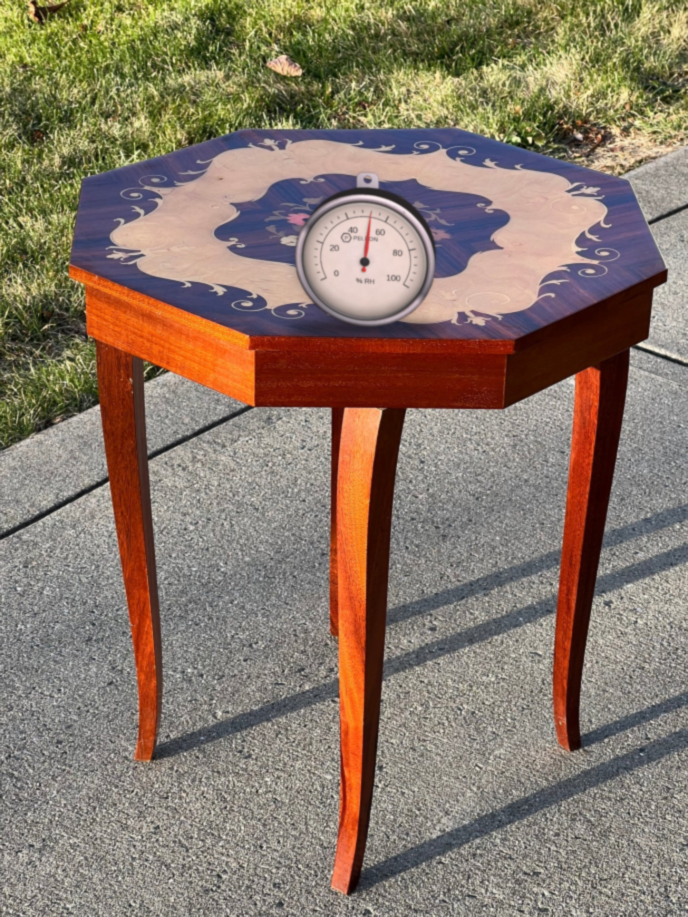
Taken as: 52,%
